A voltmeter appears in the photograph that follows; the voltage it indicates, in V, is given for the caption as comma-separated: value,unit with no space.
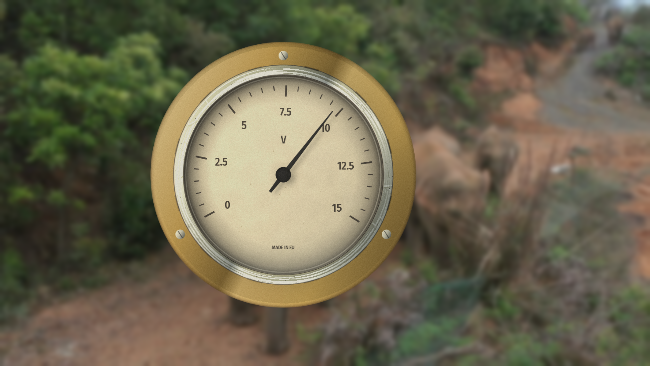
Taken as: 9.75,V
